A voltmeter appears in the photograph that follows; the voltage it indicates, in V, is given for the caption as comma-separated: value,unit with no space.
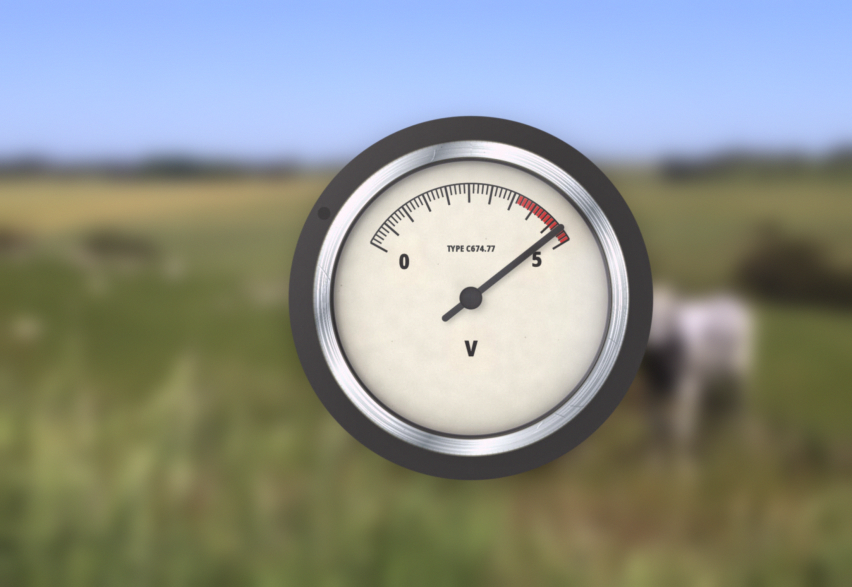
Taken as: 4.7,V
